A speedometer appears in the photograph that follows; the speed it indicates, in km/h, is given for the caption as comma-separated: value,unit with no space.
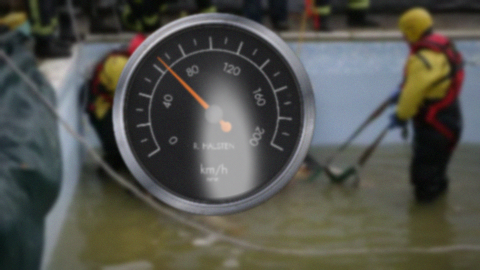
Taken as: 65,km/h
